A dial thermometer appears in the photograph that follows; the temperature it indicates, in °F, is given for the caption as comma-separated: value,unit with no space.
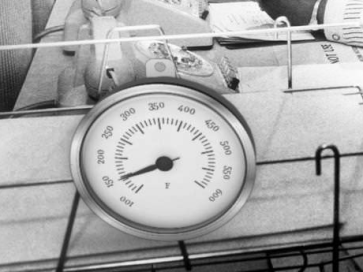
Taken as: 150,°F
